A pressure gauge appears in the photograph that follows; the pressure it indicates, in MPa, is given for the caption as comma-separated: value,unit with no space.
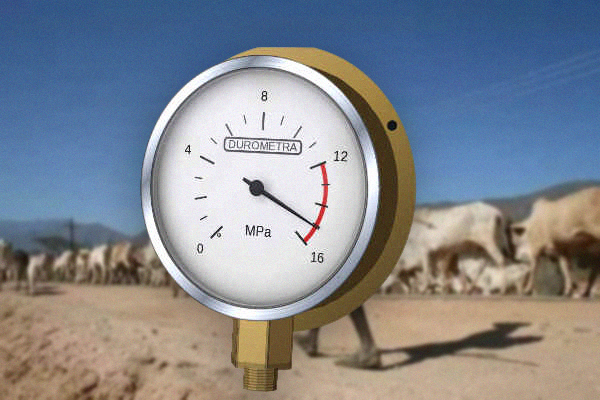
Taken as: 15,MPa
